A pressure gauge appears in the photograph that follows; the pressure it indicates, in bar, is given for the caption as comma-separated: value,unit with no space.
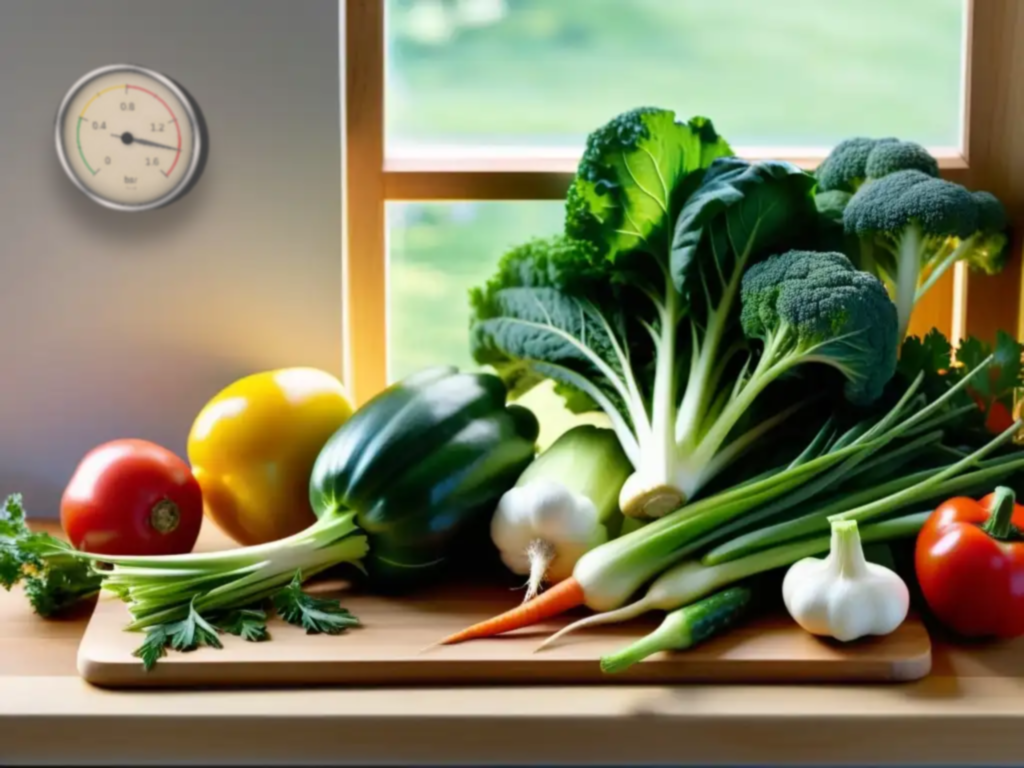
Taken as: 1.4,bar
